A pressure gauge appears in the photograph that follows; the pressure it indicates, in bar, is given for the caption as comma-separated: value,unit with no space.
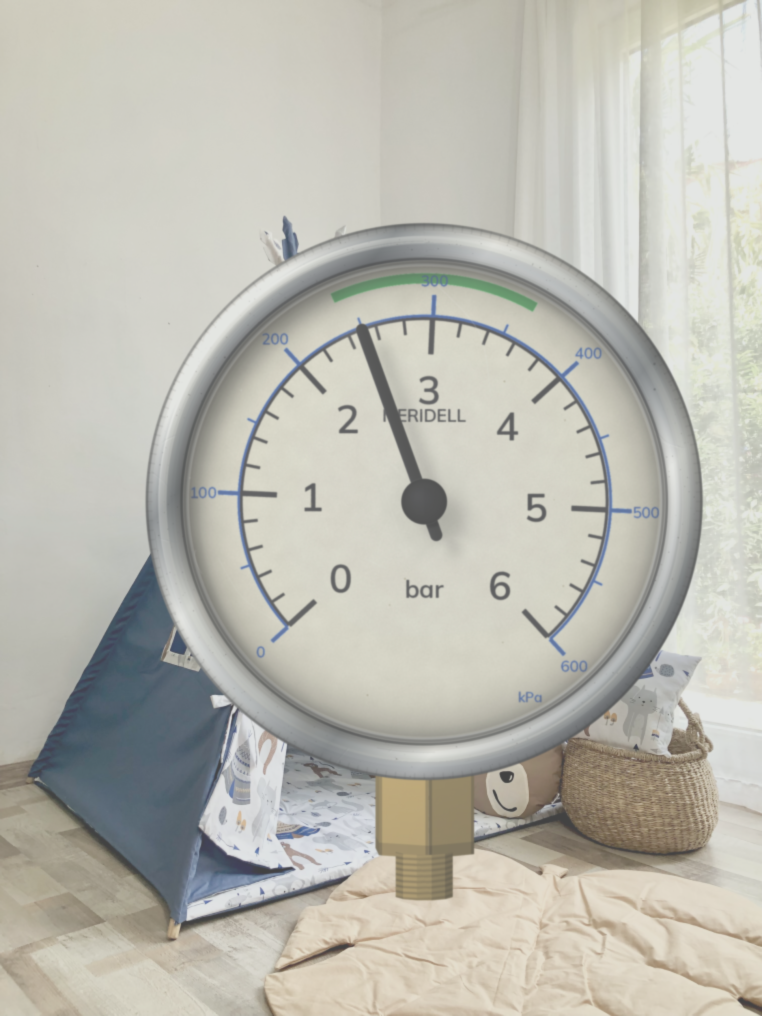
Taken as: 2.5,bar
